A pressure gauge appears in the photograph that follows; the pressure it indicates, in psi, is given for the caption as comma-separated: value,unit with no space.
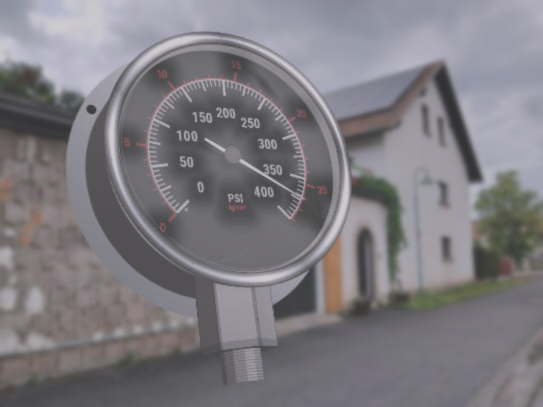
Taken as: 375,psi
